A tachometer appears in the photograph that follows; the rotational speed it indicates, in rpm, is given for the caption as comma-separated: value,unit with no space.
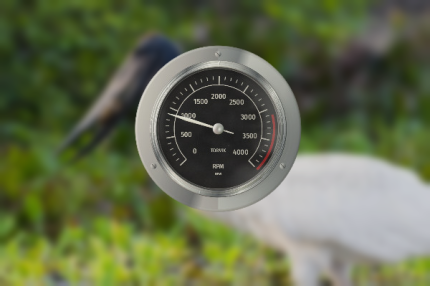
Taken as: 900,rpm
